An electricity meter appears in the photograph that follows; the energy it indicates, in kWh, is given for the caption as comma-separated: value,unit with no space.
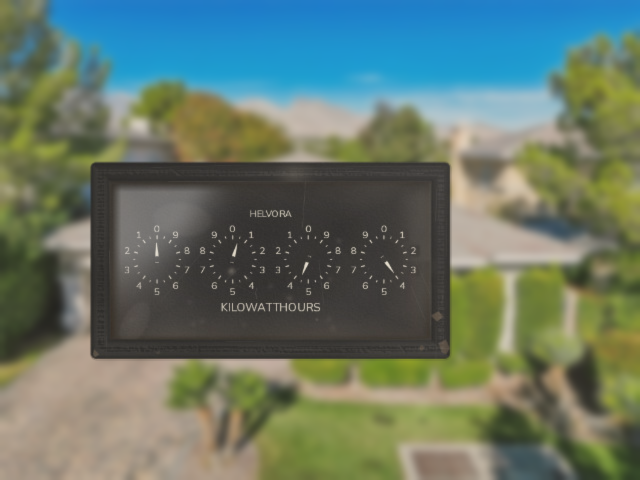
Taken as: 44,kWh
